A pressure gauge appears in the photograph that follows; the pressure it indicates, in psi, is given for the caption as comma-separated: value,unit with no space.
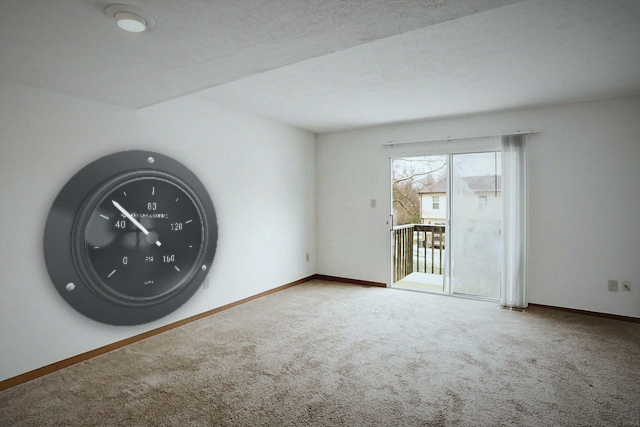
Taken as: 50,psi
